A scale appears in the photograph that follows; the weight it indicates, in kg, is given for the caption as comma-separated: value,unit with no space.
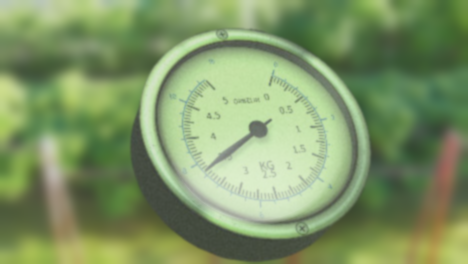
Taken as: 3.5,kg
